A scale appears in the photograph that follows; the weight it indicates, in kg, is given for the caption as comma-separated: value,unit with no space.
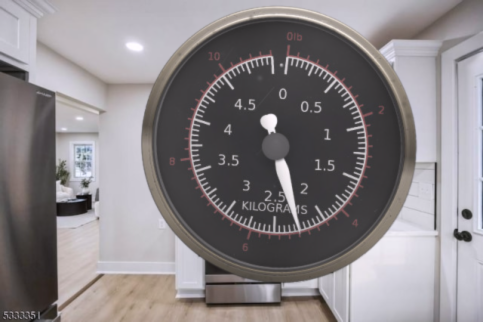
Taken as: 2.25,kg
